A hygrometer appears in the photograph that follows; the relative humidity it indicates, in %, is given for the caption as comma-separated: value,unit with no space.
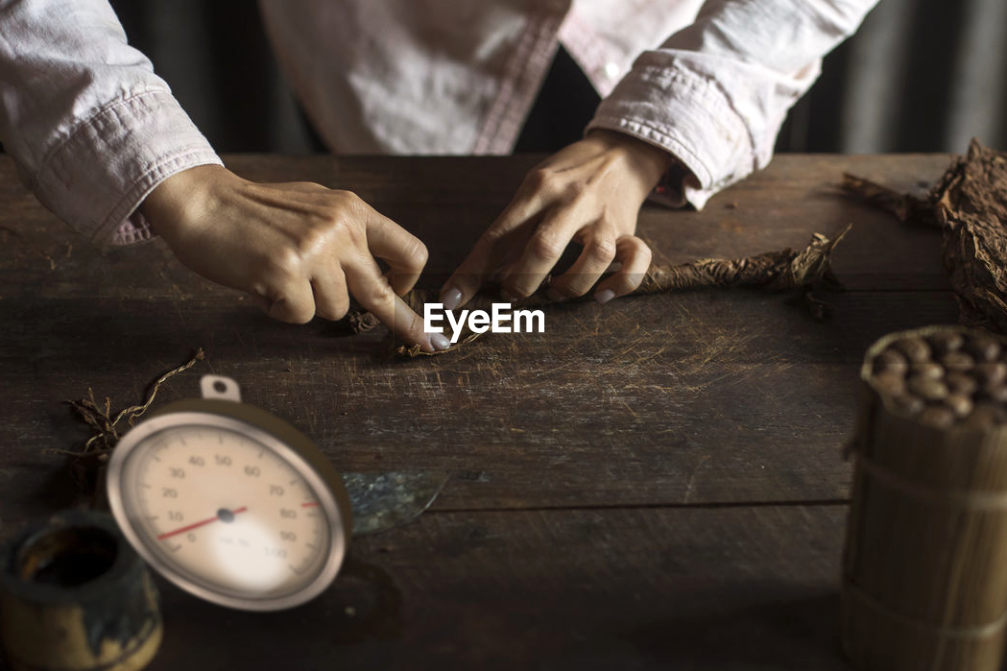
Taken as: 5,%
